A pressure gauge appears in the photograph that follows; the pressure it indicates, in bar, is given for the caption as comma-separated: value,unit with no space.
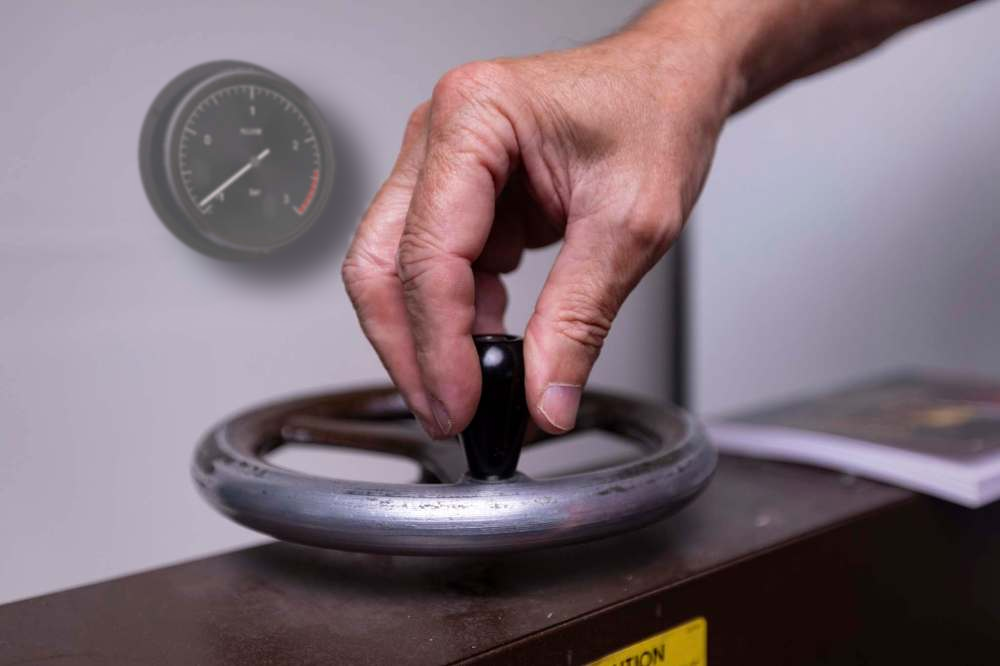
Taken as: -0.9,bar
